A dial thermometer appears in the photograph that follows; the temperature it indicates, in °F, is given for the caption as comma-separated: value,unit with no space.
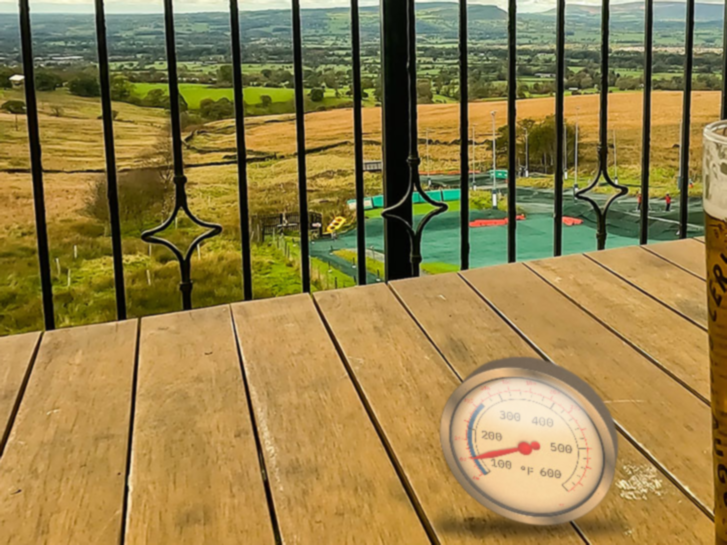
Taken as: 140,°F
